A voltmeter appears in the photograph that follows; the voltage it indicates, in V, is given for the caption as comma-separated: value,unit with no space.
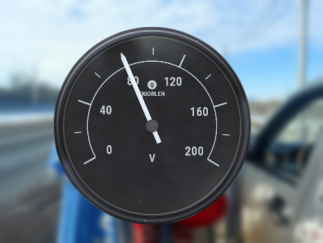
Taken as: 80,V
